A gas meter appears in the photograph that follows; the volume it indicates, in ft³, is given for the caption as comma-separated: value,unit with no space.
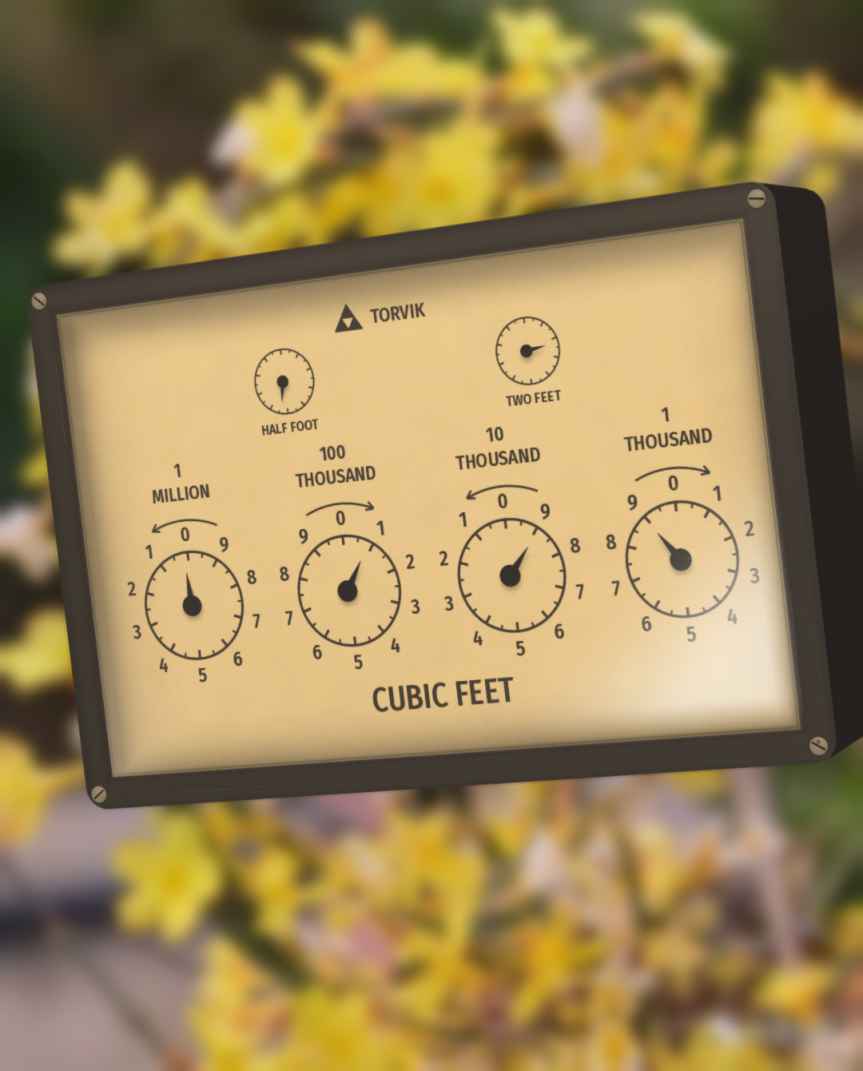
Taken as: 8900,ft³
